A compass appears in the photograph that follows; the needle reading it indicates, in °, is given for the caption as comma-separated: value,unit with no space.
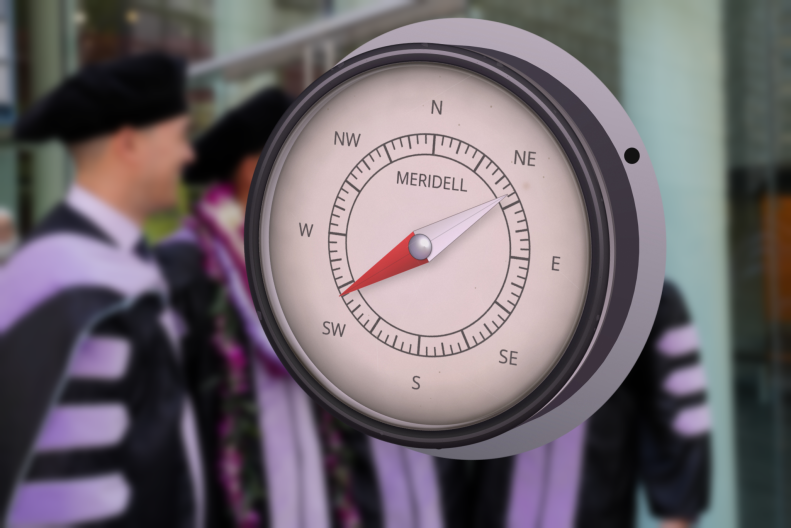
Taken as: 235,°
